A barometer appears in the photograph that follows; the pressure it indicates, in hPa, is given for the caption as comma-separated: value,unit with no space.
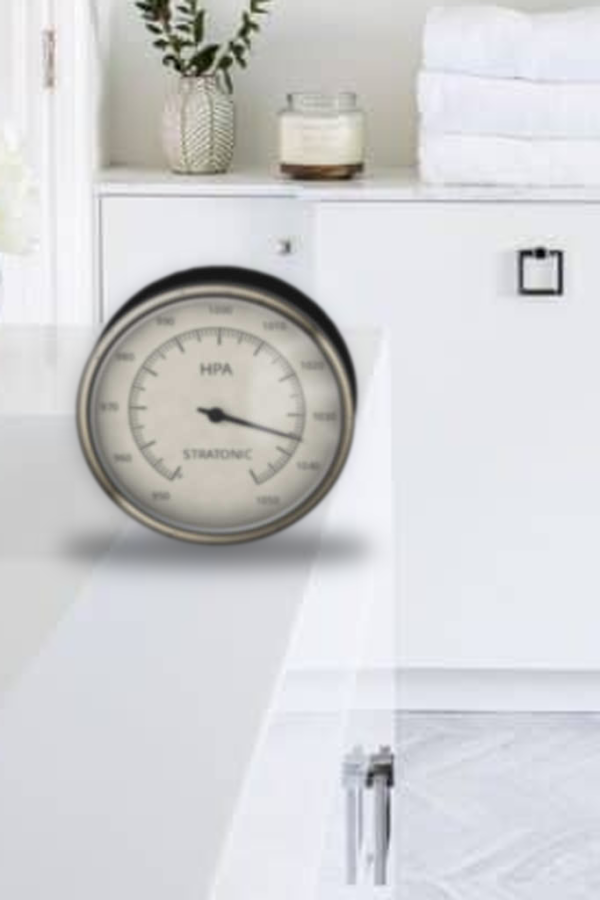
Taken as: 1035,hPa
